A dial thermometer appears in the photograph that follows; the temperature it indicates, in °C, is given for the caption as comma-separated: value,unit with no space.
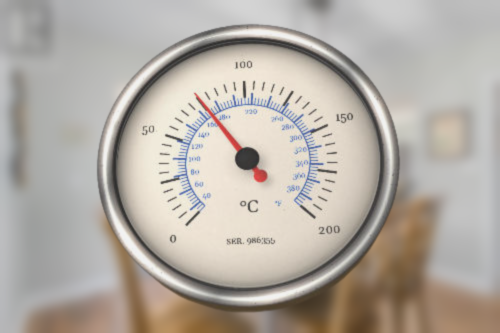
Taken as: 75,°C
